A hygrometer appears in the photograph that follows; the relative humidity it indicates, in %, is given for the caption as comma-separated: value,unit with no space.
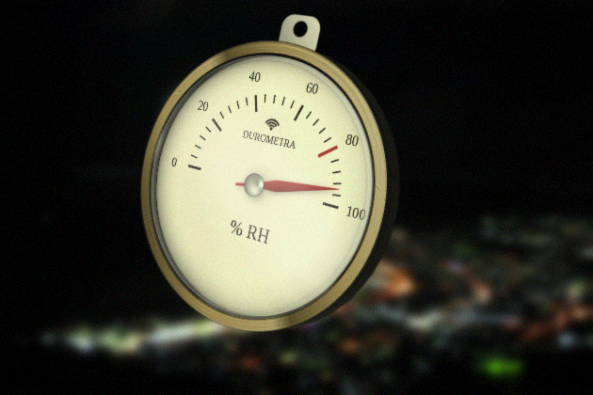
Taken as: 94,%
